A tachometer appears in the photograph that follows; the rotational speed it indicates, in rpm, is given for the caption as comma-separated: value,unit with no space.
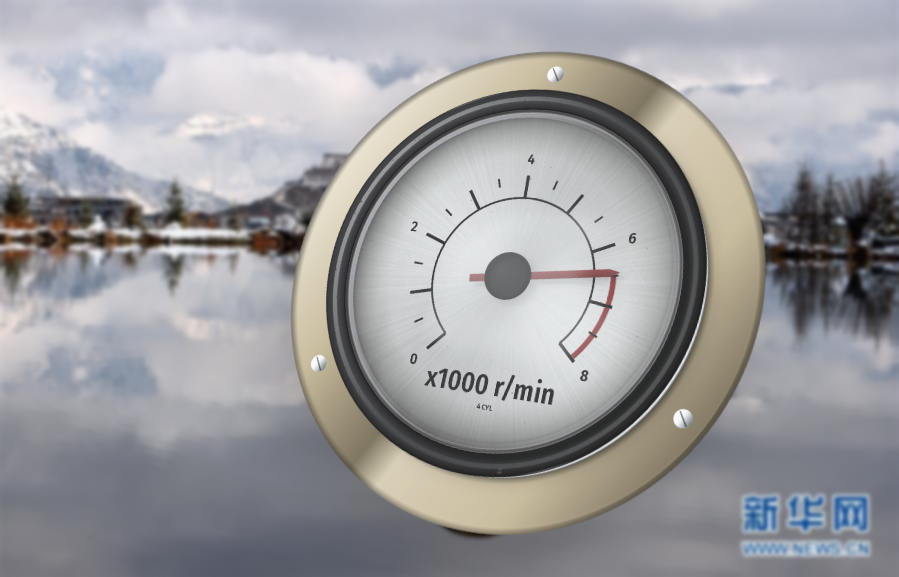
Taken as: 6500,rpm
